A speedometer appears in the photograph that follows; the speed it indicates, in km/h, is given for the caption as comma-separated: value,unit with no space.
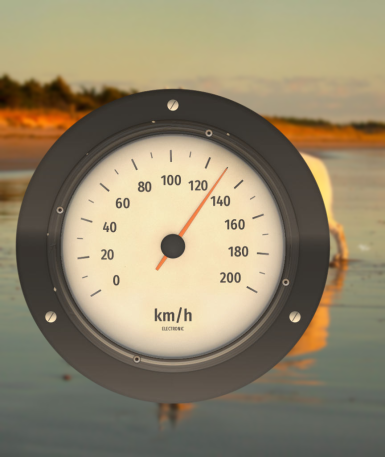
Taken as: 130,km/h
